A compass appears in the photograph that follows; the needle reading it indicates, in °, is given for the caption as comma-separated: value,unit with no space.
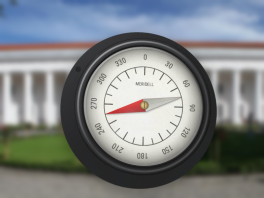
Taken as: 255,°
